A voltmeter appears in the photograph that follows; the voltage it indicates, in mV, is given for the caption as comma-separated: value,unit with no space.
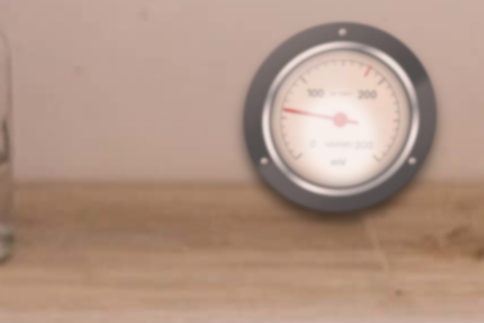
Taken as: 60,mV
